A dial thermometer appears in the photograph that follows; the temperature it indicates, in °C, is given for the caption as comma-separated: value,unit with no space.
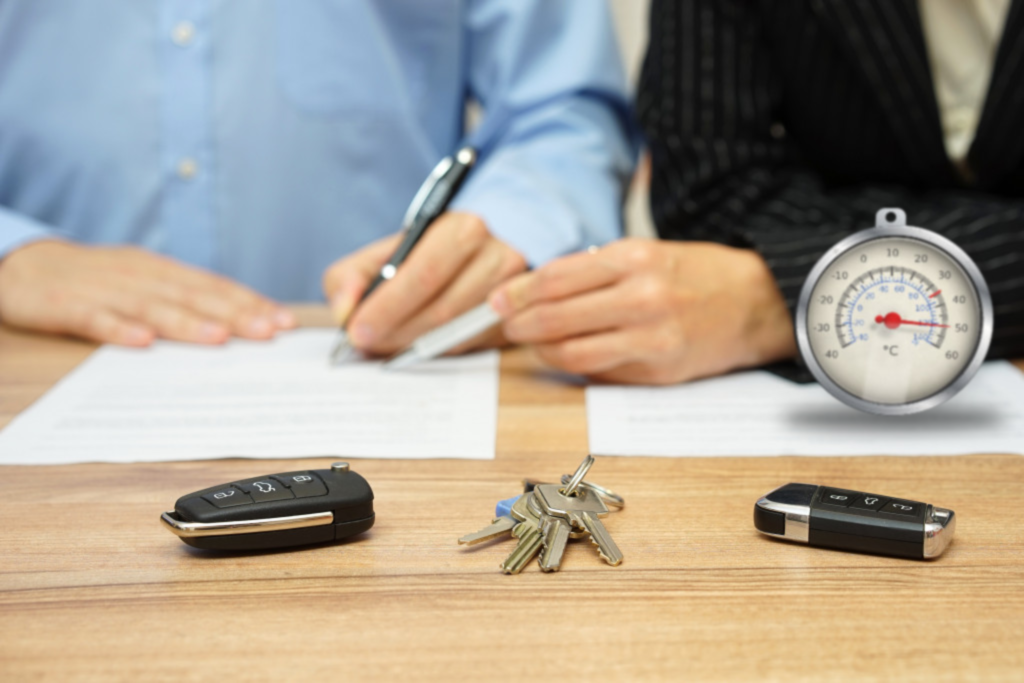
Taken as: 50,°C
